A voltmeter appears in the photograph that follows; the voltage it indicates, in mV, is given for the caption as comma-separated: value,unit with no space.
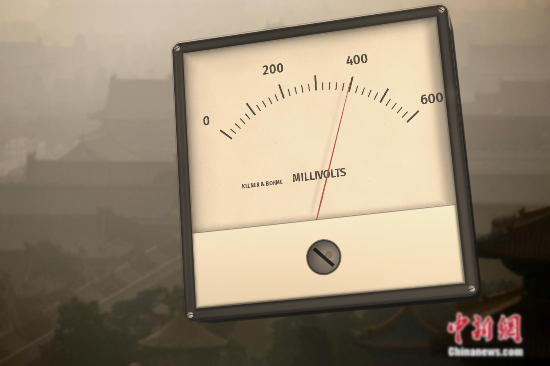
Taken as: 400,mV
